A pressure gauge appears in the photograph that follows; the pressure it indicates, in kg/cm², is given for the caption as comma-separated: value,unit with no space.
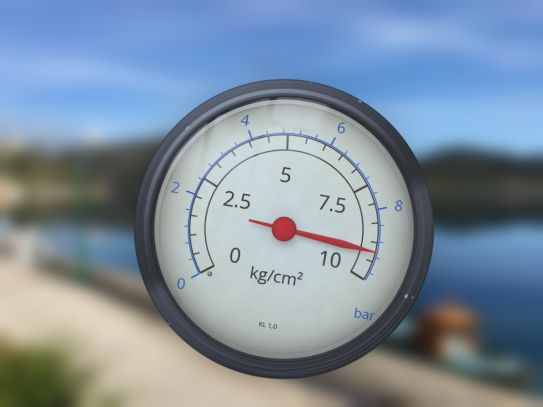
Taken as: 9.25,kg/cm²
